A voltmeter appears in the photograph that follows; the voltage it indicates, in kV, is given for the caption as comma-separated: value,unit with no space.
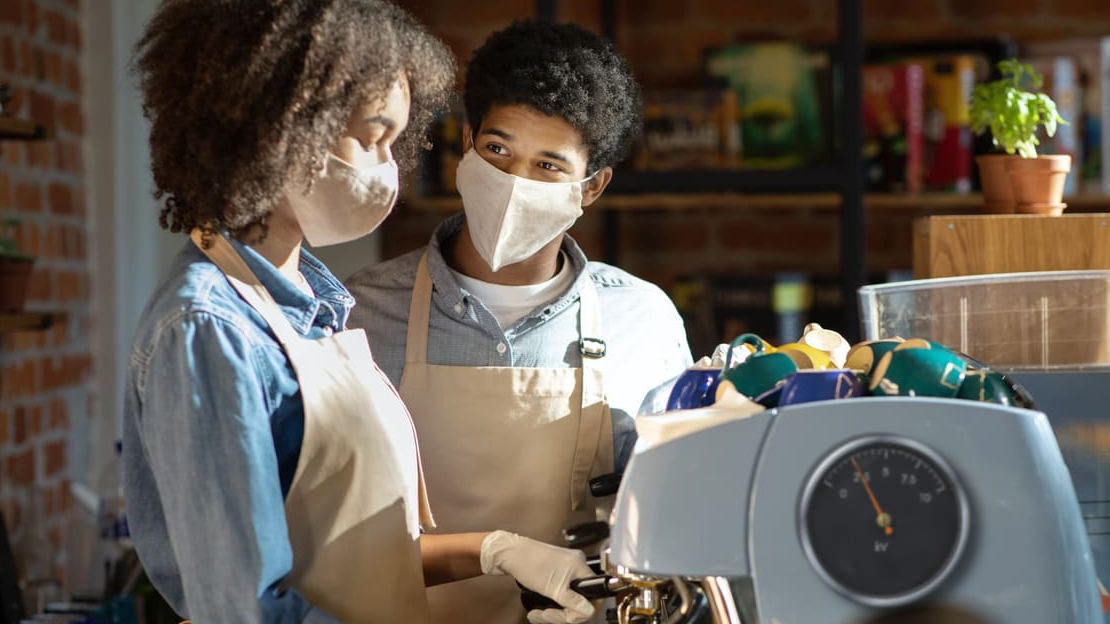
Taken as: 2.5,kV
